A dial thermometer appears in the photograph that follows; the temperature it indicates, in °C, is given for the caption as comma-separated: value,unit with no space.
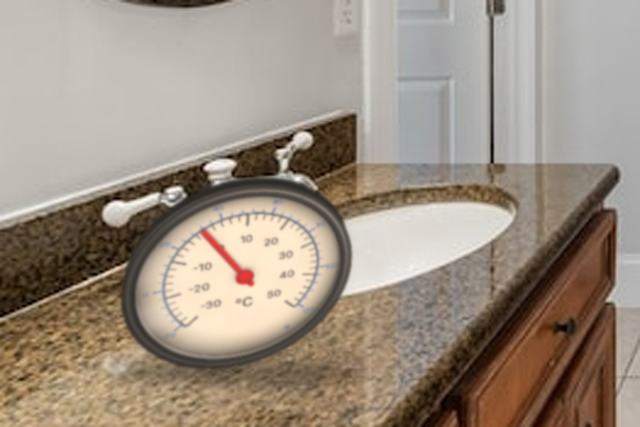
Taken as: 0,°C
